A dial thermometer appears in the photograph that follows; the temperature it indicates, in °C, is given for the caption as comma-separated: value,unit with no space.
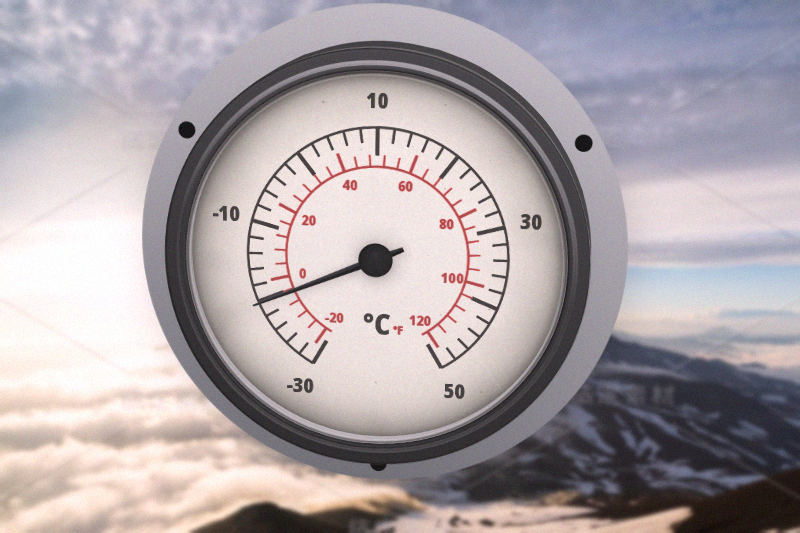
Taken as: -20,°C
